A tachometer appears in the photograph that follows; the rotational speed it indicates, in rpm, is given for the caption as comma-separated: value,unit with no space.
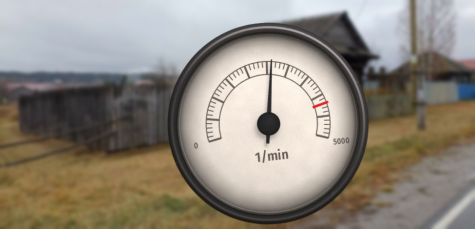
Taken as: 2600,rpm
